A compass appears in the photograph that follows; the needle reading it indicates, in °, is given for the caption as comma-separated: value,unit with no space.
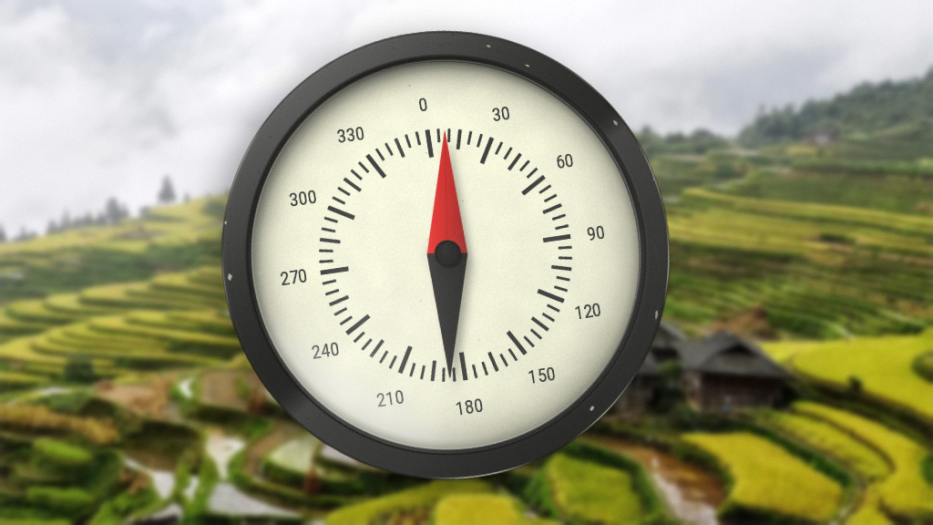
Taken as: 7.5,°
